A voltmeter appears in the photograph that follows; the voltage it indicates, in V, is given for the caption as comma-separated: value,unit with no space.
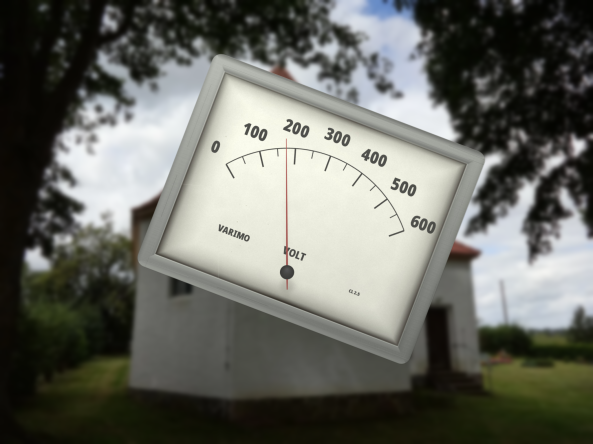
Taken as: 175,V
